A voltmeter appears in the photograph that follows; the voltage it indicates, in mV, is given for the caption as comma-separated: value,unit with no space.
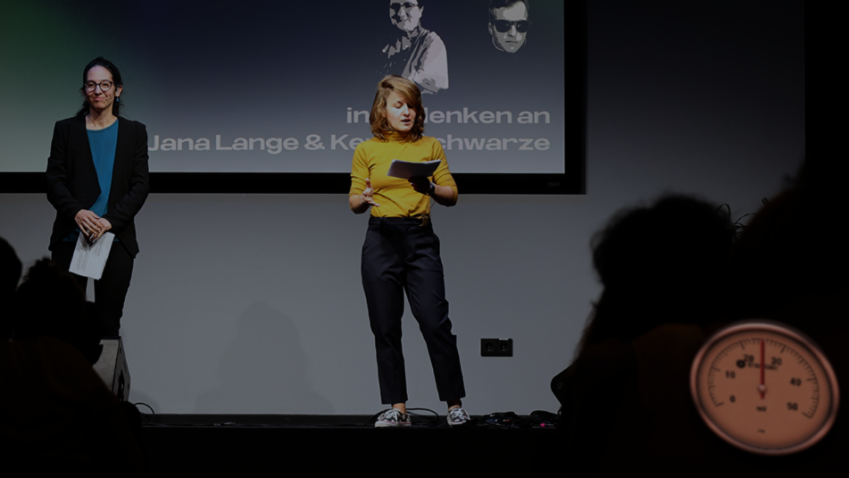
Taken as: 25,mV
